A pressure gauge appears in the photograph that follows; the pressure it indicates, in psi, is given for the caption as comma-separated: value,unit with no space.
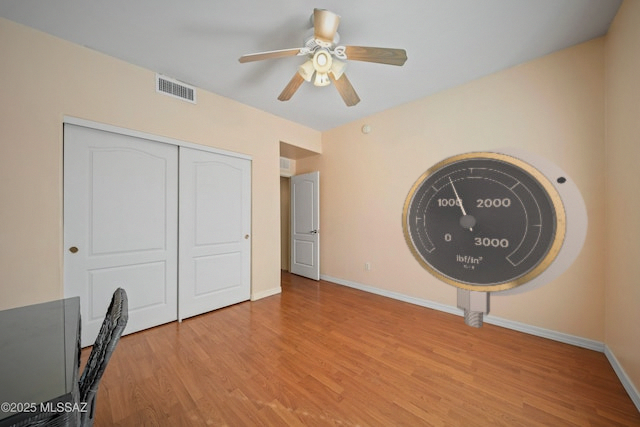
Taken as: 1250,psi
